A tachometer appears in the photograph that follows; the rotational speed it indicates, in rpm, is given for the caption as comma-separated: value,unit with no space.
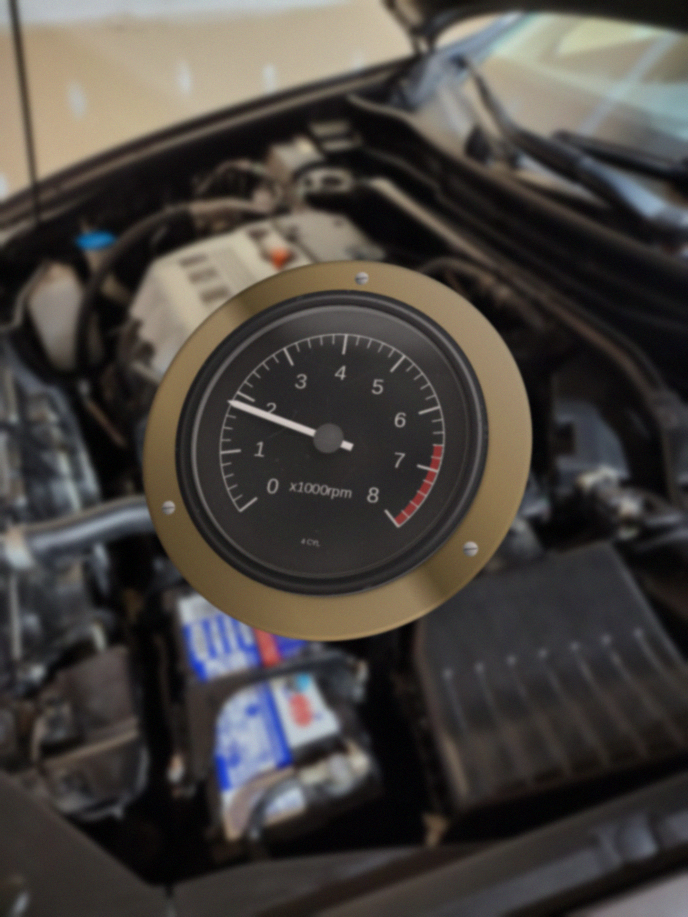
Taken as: 1800,rpm
